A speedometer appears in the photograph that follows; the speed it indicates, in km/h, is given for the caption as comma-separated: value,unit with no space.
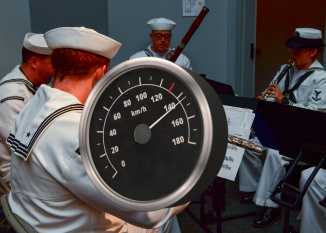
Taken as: 145,km/h
